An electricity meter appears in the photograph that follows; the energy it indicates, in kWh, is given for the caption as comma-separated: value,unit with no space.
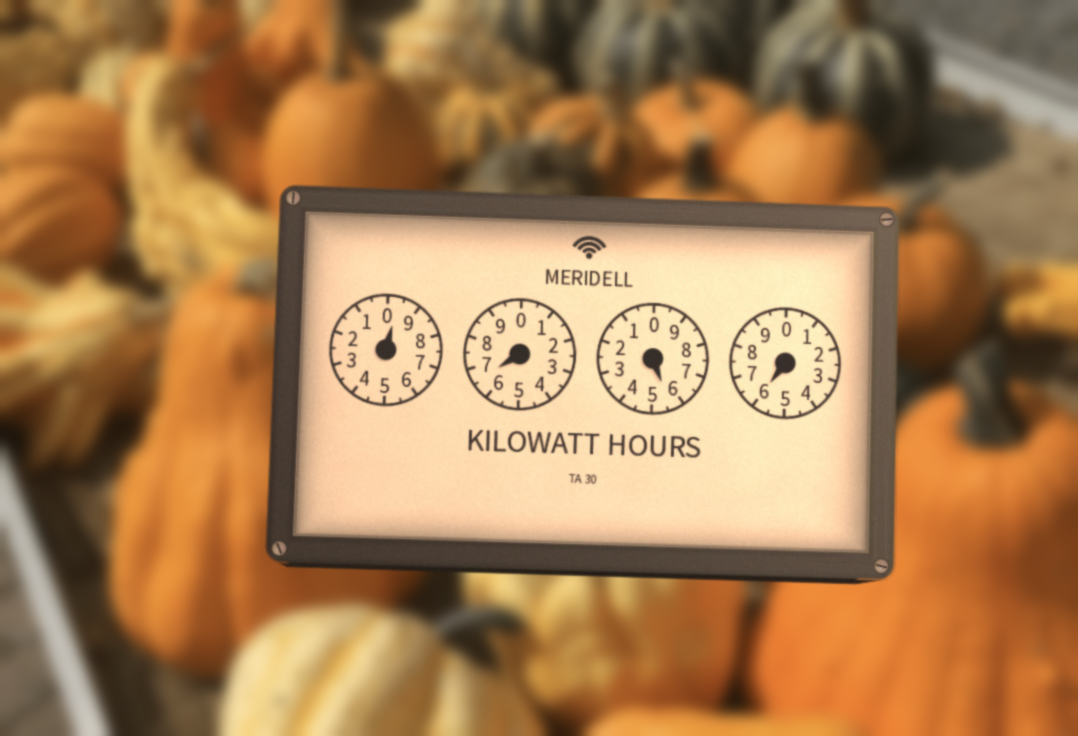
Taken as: 9656,kWh
